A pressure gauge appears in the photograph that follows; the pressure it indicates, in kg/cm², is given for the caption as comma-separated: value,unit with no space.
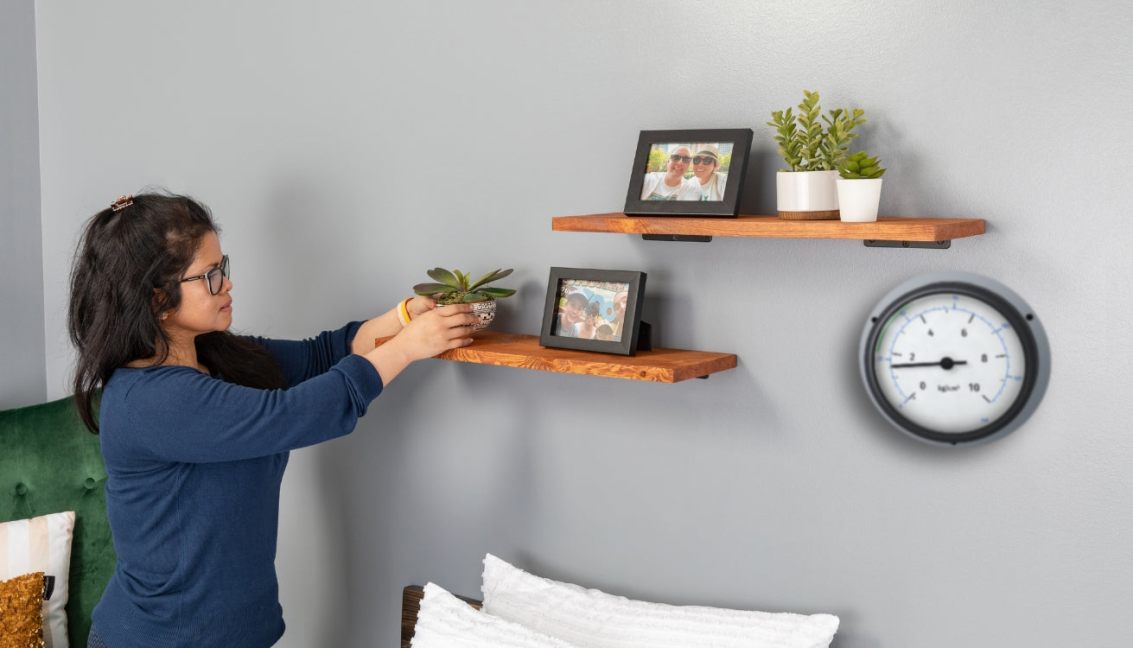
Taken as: 1.5,kg/cm²
